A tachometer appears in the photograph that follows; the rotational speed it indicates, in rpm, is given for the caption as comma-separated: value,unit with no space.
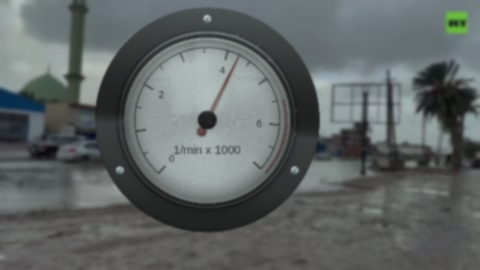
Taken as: 4250,rpm
